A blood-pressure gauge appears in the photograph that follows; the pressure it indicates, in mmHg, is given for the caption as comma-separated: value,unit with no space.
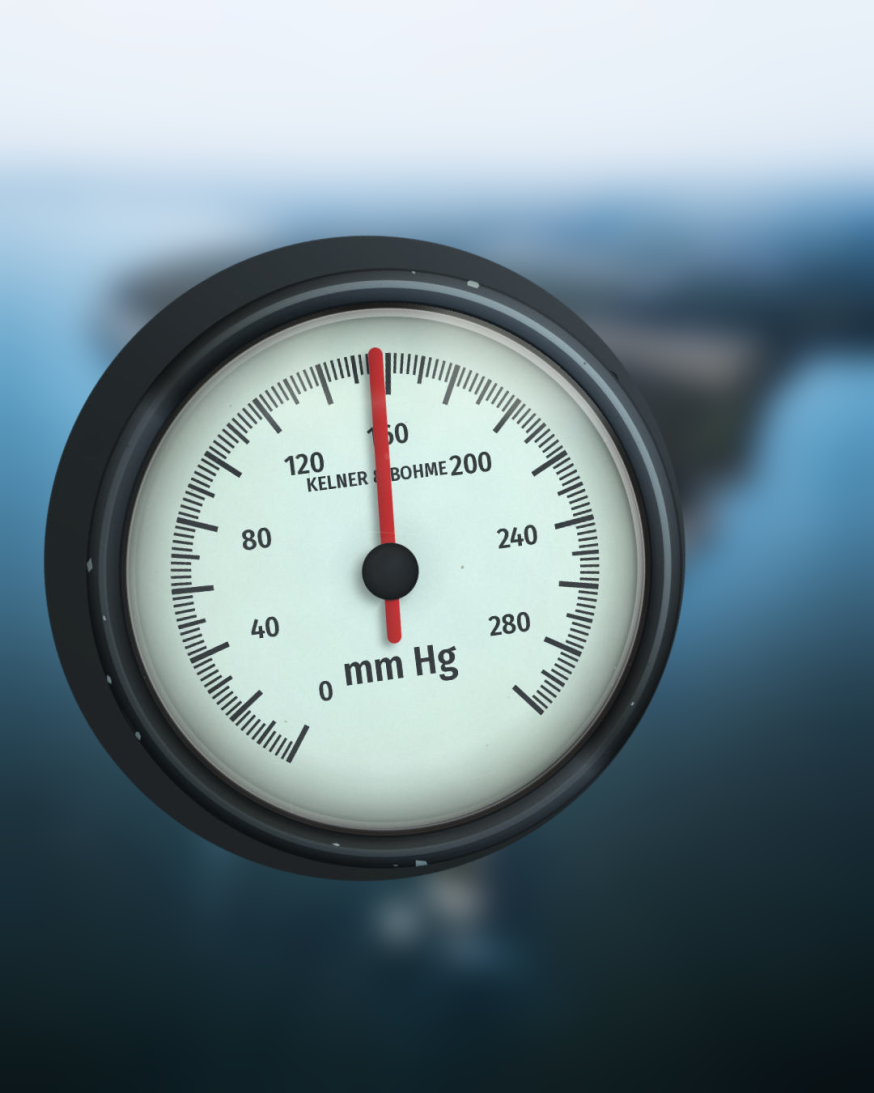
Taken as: 156,mmHg
